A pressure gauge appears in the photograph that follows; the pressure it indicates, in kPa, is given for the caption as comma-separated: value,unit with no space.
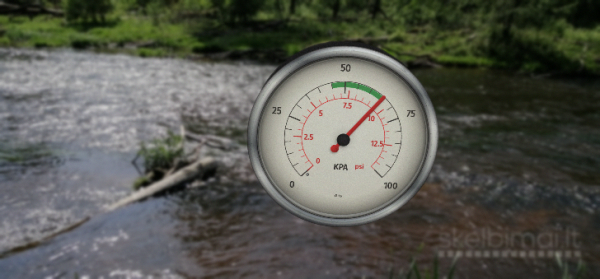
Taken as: 65,kPa
